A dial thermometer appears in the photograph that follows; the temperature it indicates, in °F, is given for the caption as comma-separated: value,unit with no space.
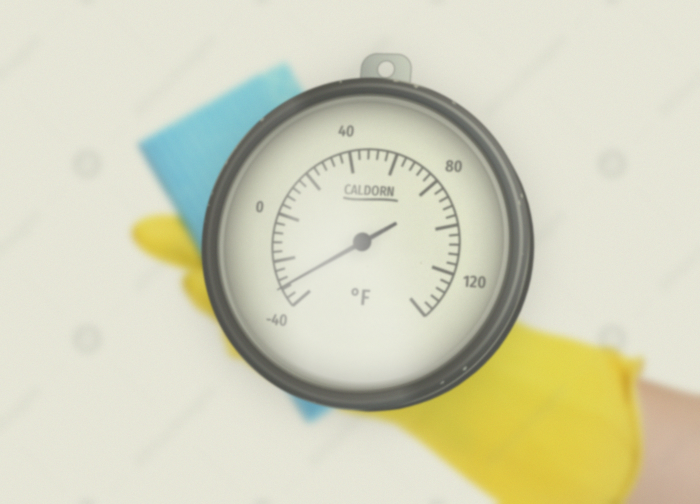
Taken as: -32,°F
